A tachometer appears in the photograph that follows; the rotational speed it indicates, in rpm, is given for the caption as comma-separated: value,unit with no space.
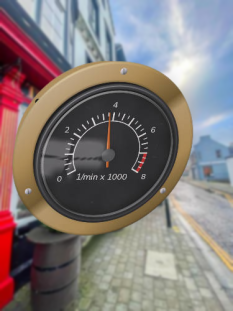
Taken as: 3750,rpm
